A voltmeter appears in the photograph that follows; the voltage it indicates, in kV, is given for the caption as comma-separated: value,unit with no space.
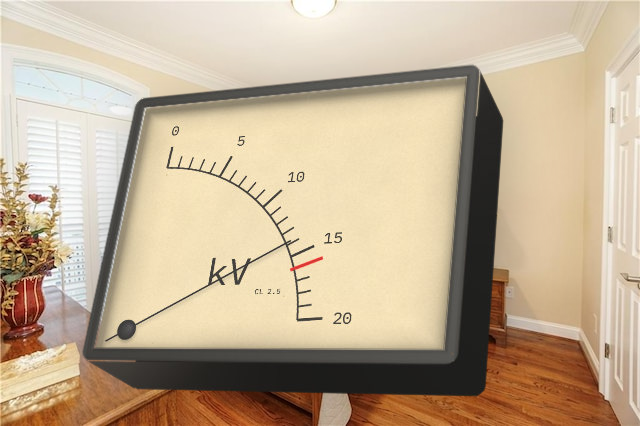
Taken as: 14,kV
